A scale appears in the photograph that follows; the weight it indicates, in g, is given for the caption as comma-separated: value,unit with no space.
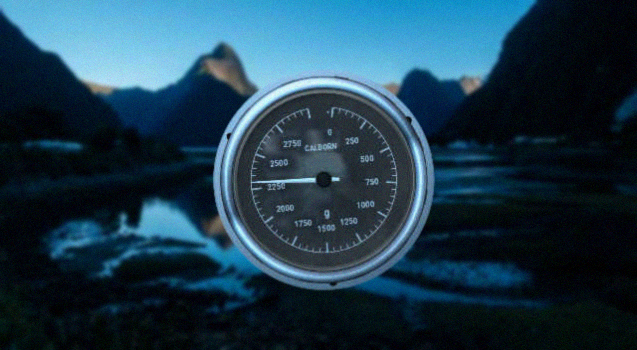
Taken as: 2300,g
